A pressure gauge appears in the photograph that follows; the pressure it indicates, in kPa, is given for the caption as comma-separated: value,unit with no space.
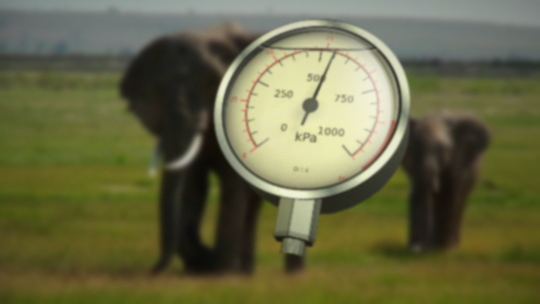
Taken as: 550,kPa
